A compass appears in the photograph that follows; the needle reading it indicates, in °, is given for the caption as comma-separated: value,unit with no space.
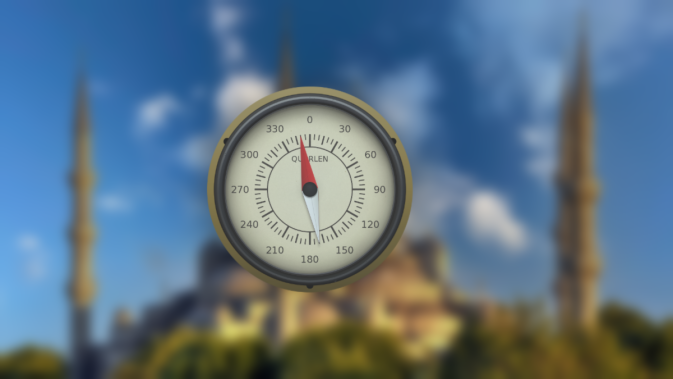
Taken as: 350,°
